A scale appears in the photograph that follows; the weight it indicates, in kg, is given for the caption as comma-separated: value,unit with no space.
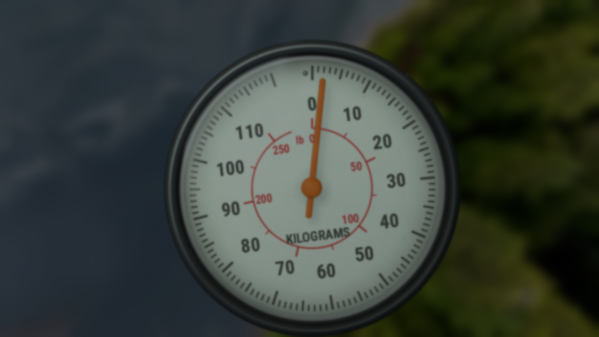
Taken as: 2,kg
